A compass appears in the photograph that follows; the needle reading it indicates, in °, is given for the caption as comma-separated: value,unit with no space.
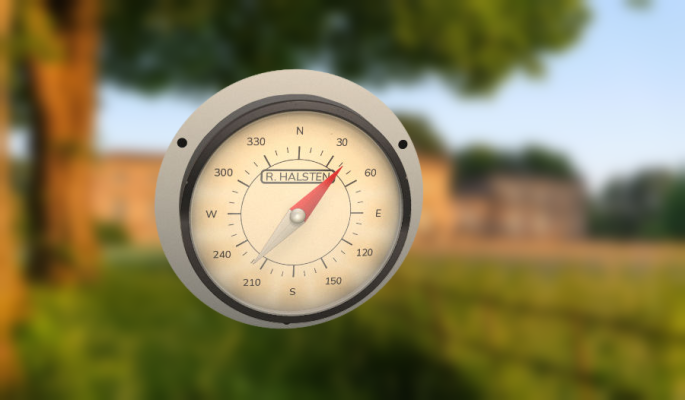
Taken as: 40,°
